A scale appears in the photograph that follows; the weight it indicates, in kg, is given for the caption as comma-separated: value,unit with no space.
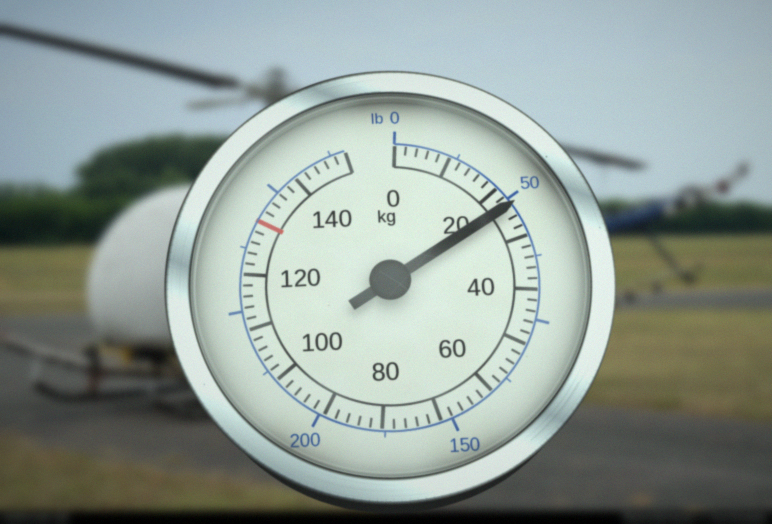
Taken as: 24,kg
